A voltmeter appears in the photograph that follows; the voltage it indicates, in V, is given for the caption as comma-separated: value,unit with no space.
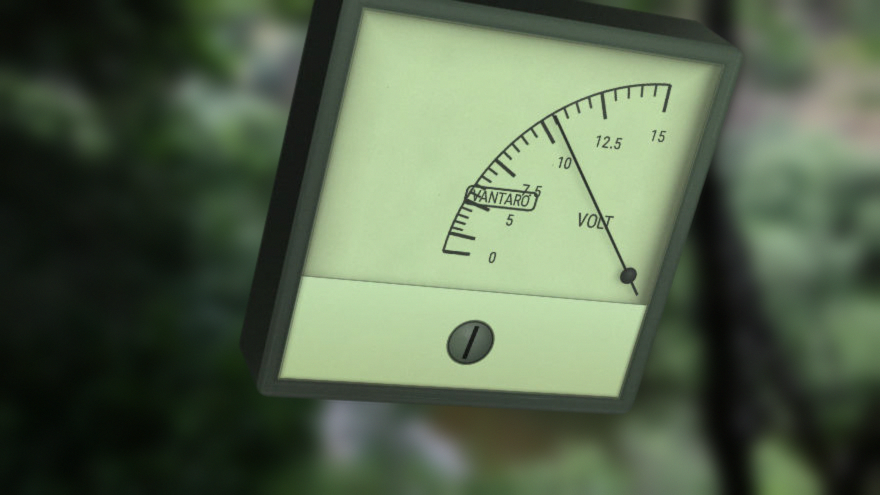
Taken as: 10.5,V
